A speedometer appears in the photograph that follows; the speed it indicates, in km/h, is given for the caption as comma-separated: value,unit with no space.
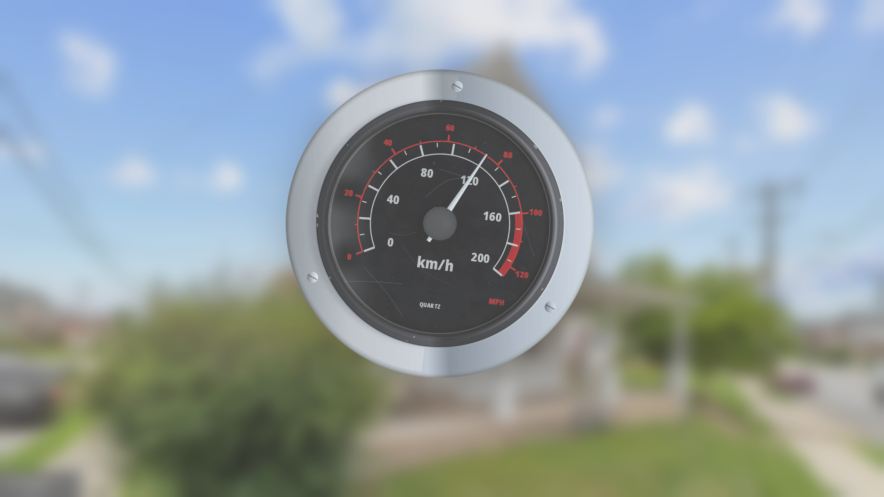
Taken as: 120,km/h
